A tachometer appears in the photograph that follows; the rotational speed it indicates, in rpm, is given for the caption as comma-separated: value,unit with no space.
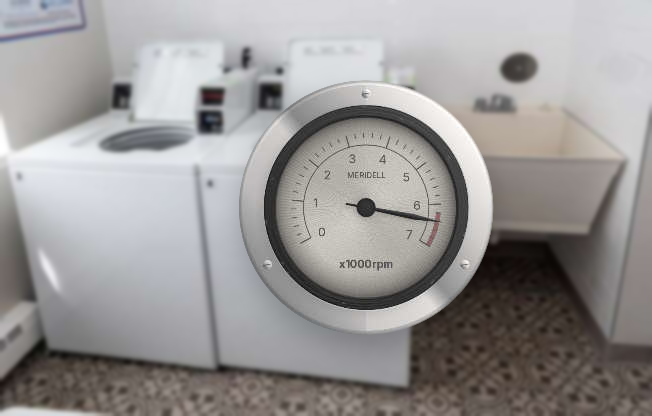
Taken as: 6400,rpm
